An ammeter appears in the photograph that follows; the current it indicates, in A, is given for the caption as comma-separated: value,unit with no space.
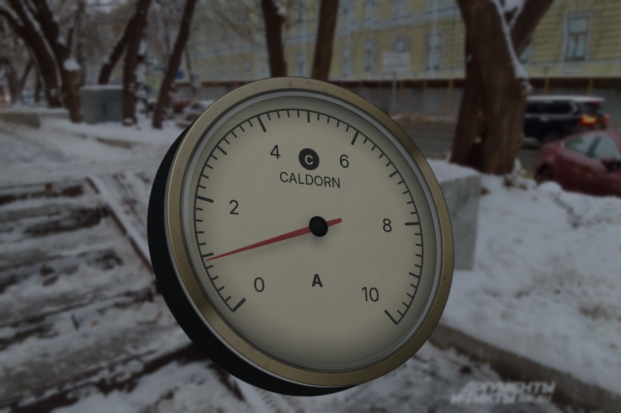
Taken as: 0.9,A
